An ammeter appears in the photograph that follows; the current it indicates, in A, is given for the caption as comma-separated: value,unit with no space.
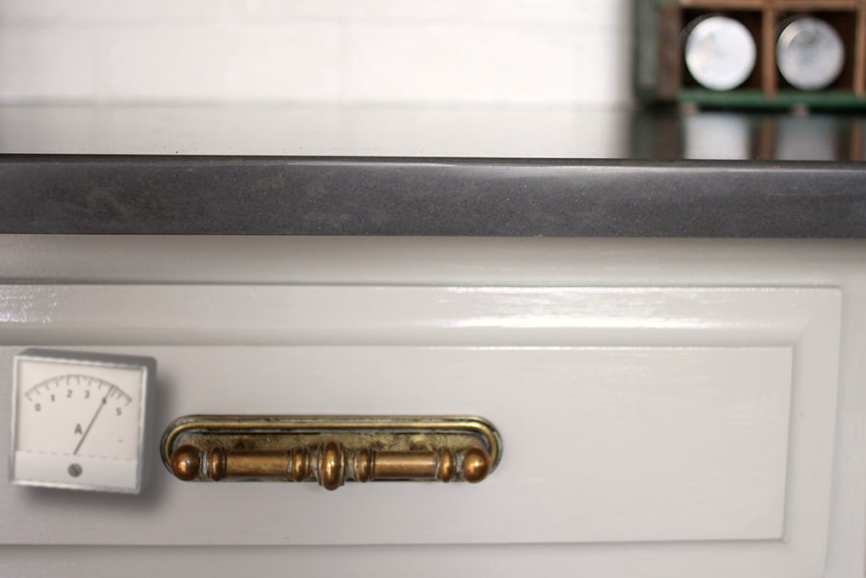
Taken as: 4,A
